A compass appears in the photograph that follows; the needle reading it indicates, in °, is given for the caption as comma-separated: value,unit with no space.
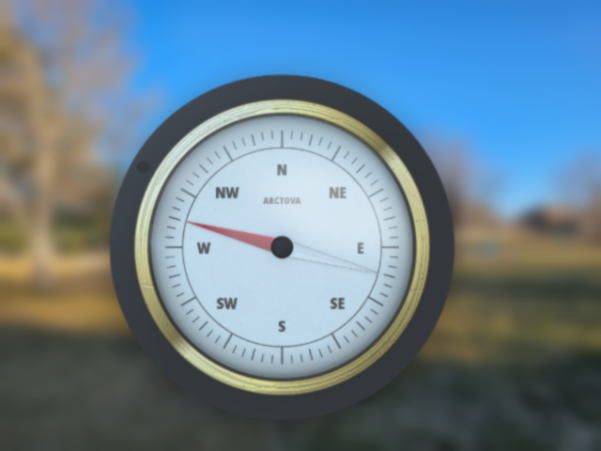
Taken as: 285,°
